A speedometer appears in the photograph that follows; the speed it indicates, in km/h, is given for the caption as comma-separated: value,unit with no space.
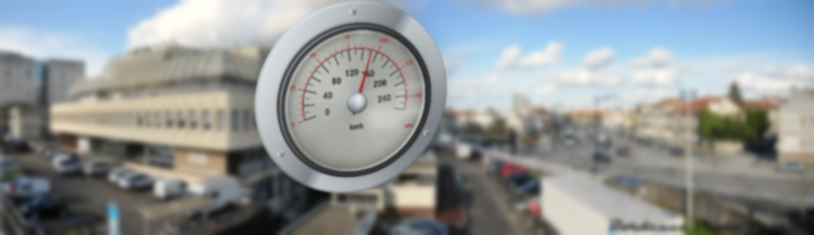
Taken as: 150,km/h
